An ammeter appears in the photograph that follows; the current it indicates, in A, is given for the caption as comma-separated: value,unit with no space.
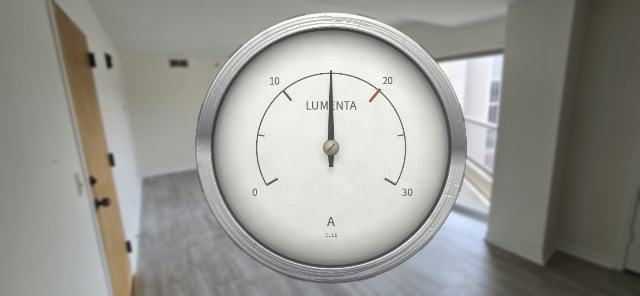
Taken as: 15,A
